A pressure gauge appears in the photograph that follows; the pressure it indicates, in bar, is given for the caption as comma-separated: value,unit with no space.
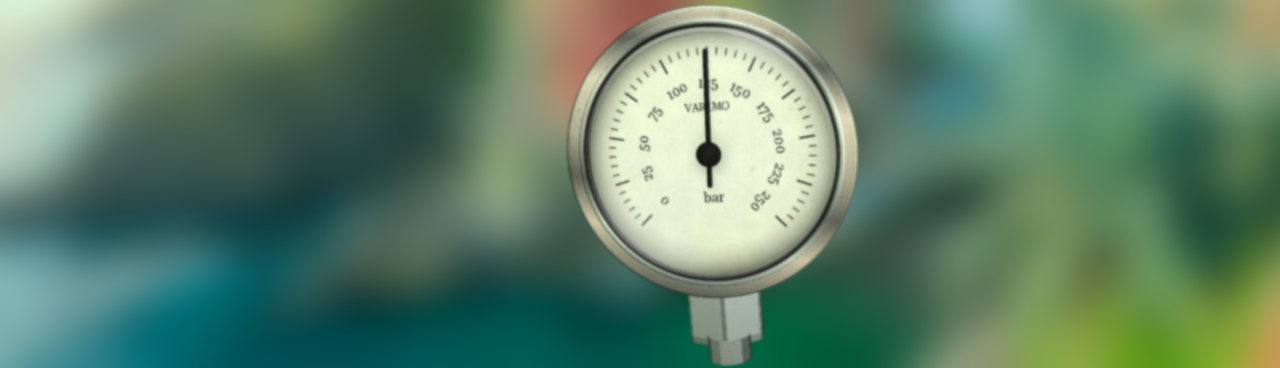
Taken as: 125,bar
